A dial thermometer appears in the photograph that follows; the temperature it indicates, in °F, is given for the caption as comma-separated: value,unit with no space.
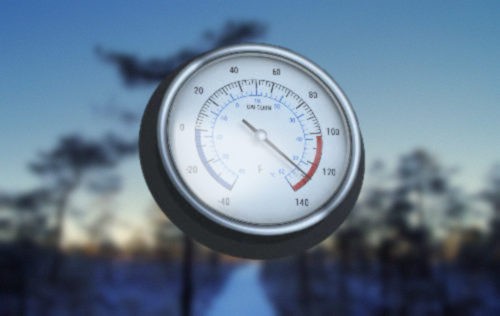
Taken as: 130,°F
